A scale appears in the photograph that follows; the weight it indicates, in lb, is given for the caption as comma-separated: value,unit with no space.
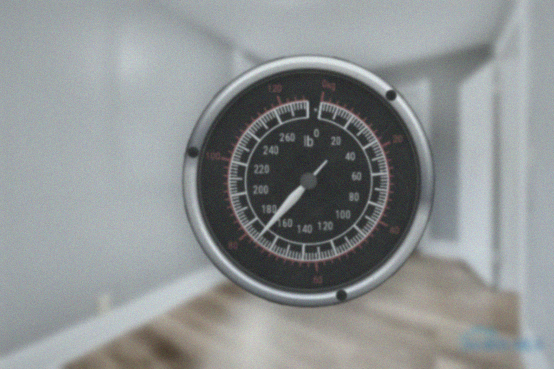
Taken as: 170,lb
